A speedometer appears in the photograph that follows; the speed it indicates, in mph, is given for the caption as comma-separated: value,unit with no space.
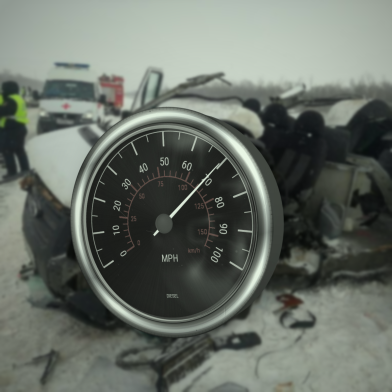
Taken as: 70,mph
